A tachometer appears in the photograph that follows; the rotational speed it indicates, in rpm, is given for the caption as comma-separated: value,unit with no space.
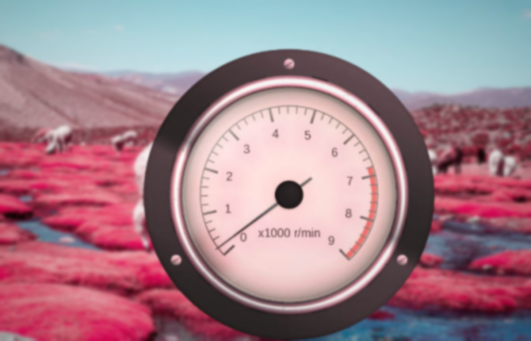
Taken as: 200,rpm
